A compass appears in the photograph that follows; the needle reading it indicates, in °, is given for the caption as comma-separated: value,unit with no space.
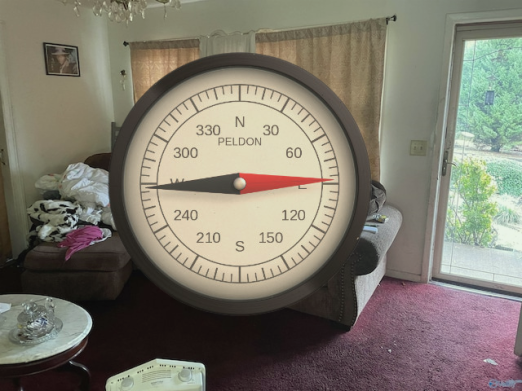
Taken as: 87.5,°
